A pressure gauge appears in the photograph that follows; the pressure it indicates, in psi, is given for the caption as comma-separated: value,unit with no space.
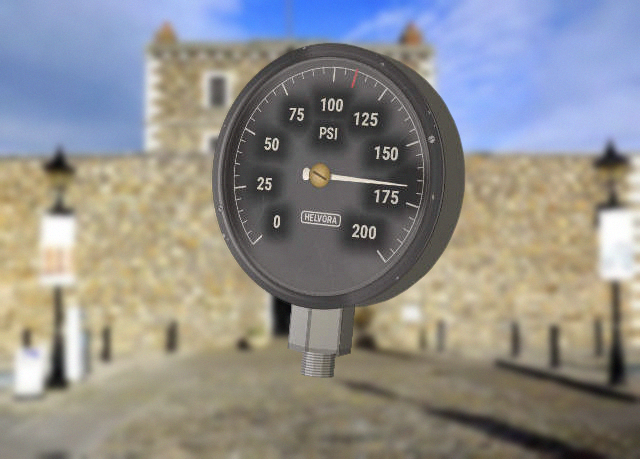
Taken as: 167.5,psi
